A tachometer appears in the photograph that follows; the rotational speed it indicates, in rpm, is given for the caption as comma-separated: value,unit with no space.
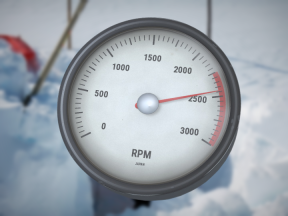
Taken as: 2450,rpm
